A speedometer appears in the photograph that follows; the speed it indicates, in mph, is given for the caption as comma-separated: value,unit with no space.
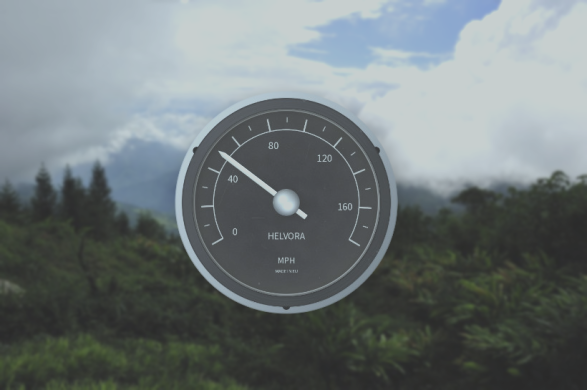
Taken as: 50,mph
